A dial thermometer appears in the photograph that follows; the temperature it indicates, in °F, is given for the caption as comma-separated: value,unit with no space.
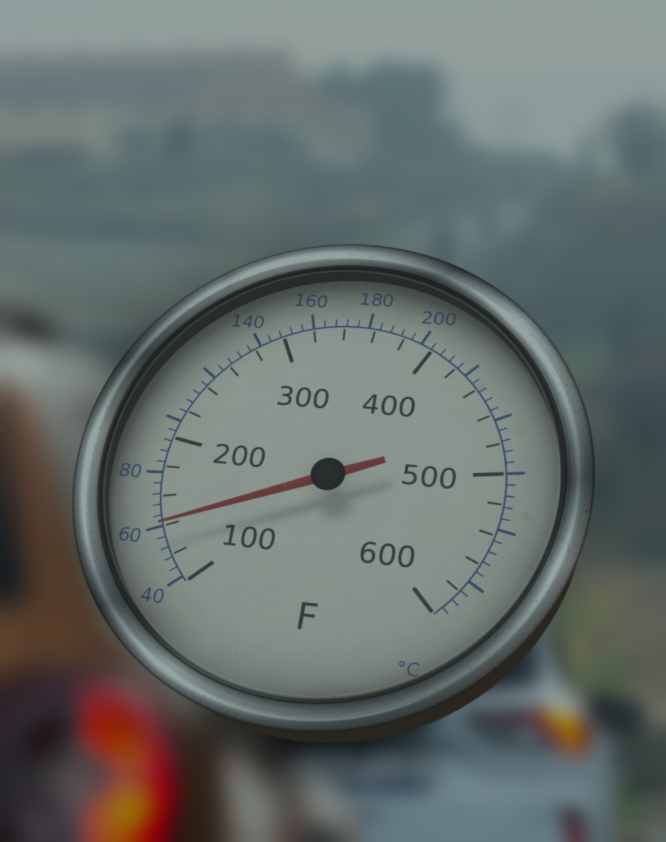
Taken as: 140,°F
